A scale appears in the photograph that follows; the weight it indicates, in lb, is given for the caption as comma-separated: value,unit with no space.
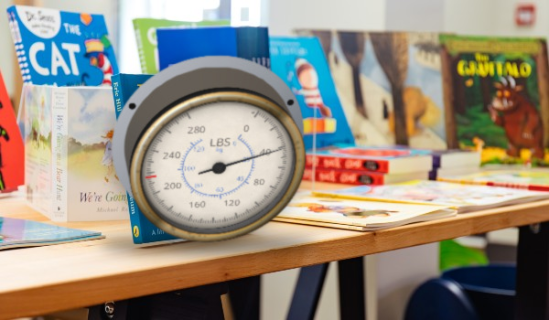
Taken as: 40,lb
